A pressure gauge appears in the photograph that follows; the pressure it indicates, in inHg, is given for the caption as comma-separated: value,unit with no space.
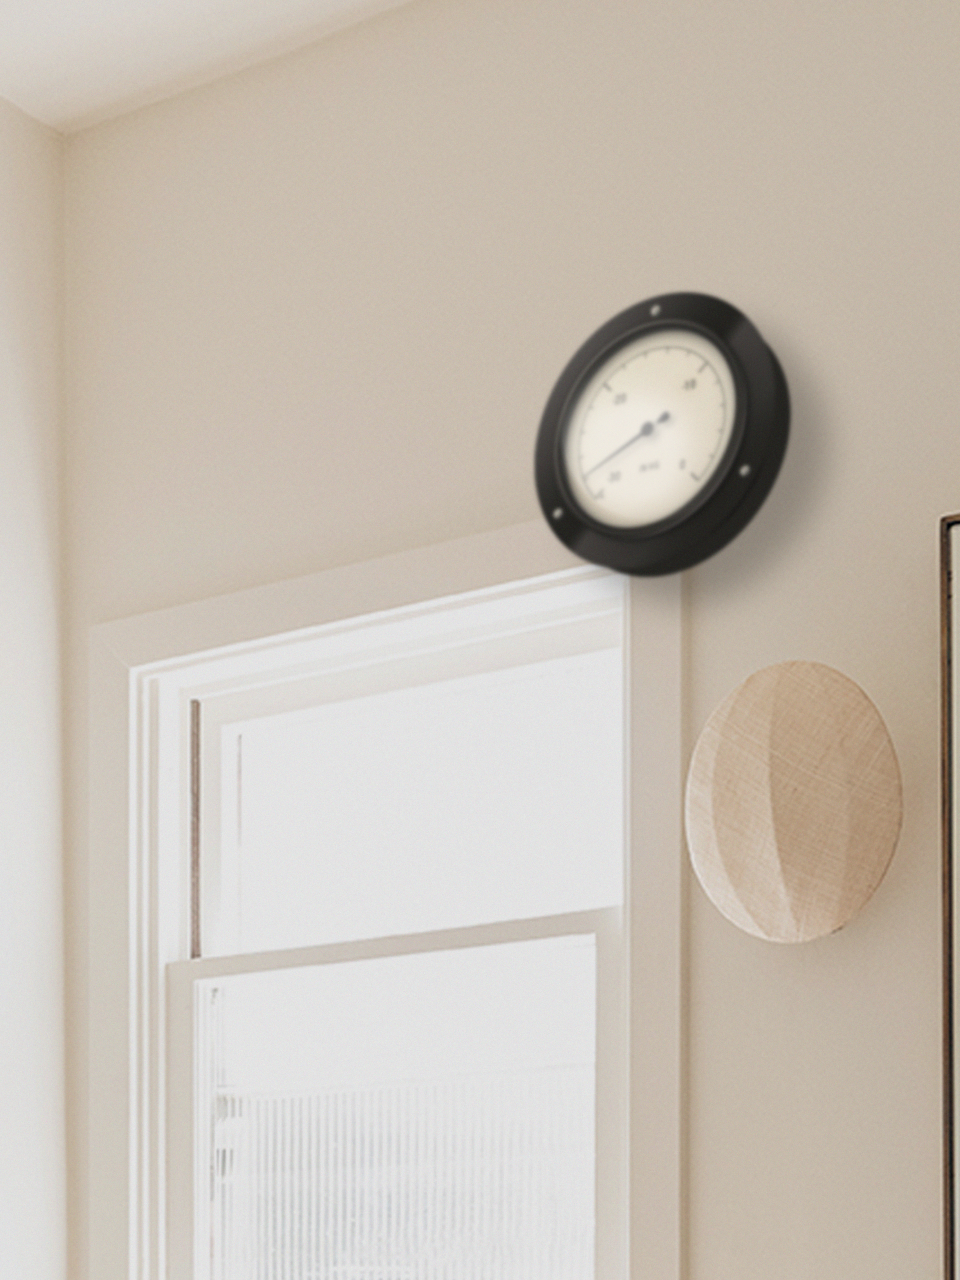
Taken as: -28,inHg
